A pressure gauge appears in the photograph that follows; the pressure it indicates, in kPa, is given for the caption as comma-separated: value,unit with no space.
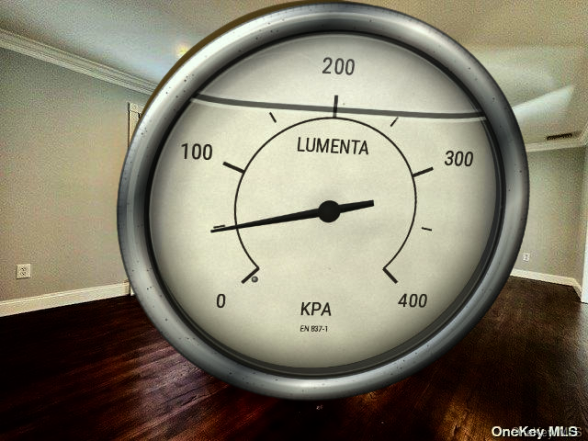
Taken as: 50,kPa
